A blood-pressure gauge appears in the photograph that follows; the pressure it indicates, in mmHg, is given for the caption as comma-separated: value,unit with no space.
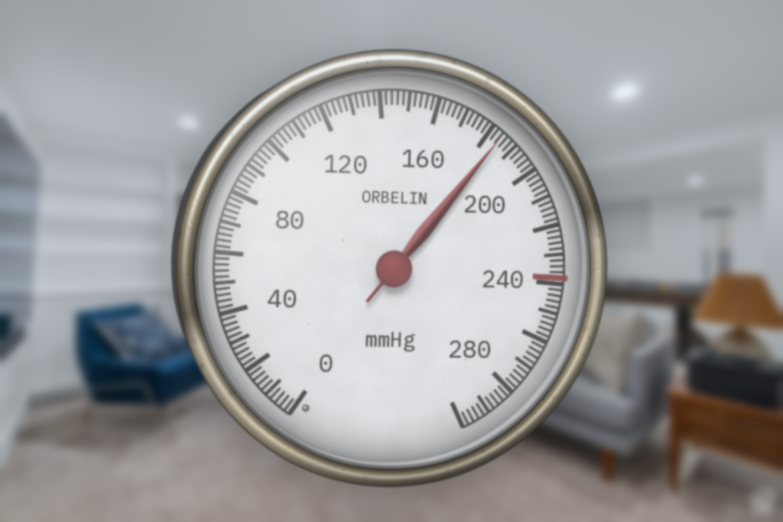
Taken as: 184,mmHg
